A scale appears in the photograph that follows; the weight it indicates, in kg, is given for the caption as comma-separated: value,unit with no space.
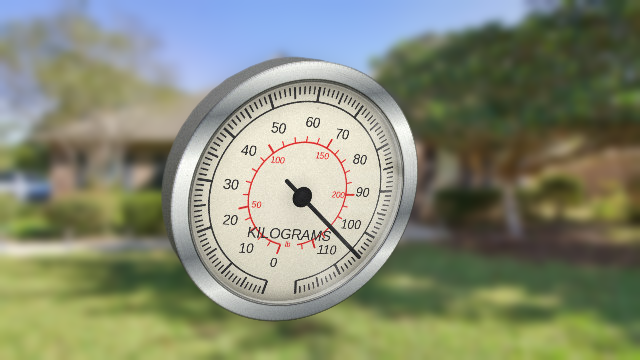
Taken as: 105,kg
